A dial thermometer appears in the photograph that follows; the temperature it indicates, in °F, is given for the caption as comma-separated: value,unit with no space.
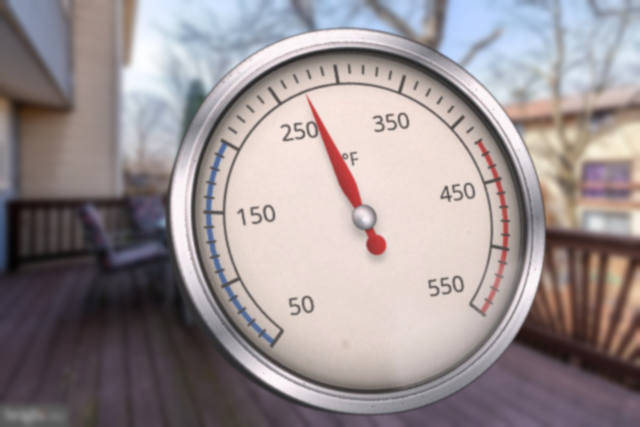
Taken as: 270,°F
